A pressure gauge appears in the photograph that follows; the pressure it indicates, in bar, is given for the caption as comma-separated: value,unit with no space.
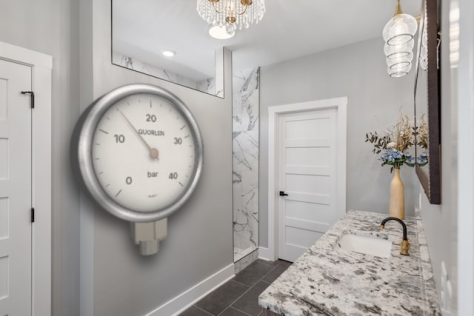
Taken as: 14,bar
